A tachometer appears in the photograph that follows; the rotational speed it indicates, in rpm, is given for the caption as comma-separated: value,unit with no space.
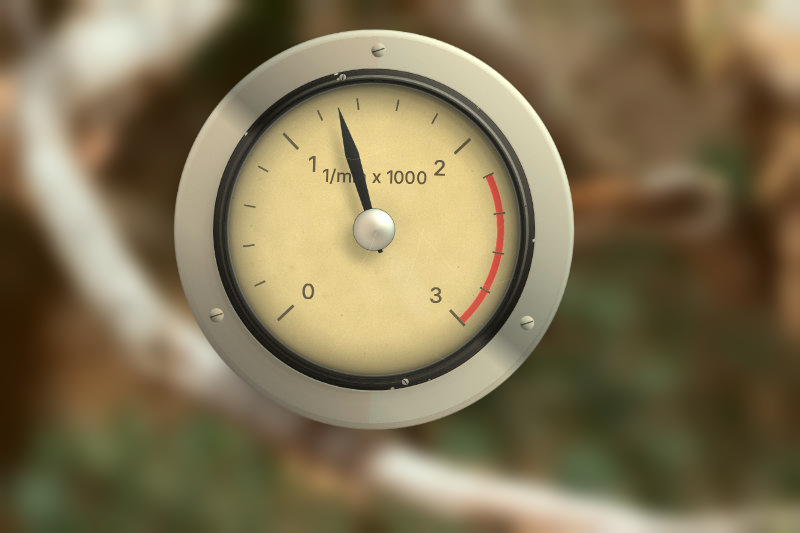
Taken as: 1300,rpm
